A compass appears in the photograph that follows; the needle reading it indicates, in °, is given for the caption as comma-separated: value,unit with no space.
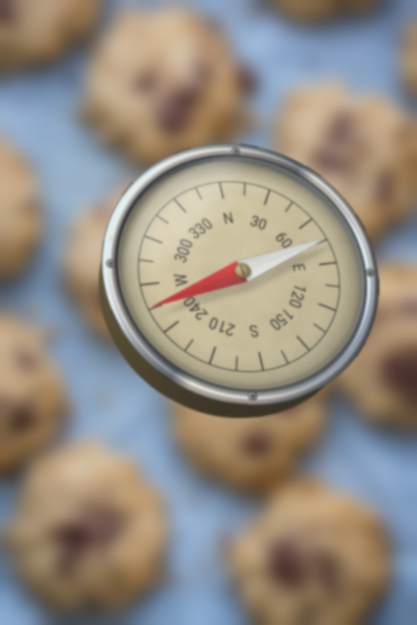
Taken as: 255,°
